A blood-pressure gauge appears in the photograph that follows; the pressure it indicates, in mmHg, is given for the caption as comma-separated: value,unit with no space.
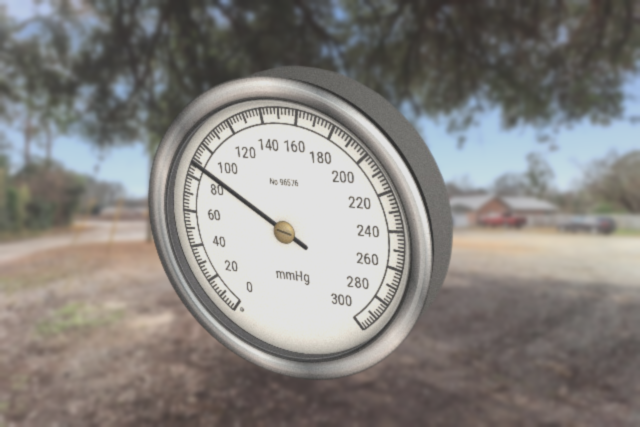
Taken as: 90,mmHg
